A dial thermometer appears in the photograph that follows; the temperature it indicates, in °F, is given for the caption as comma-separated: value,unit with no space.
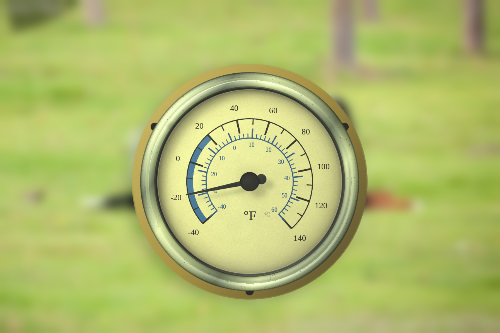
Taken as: -20,°F
